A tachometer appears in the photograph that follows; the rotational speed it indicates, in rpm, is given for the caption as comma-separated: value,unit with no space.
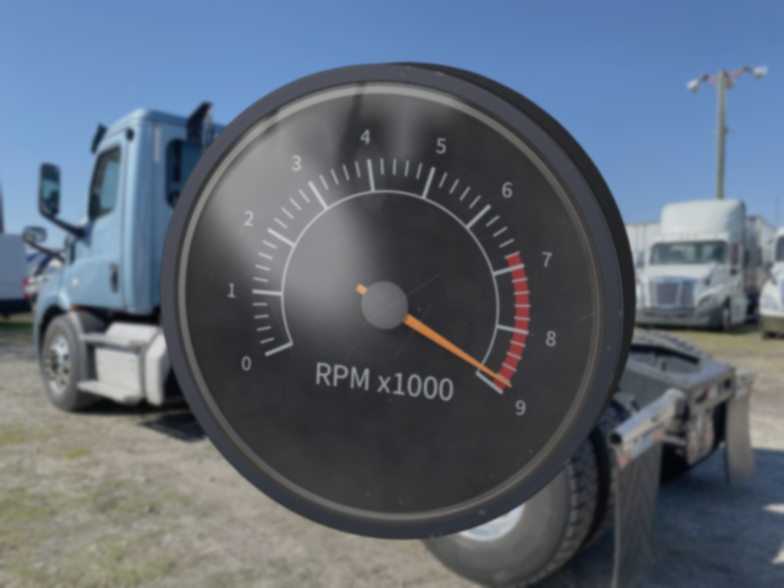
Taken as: 8800,rpm
